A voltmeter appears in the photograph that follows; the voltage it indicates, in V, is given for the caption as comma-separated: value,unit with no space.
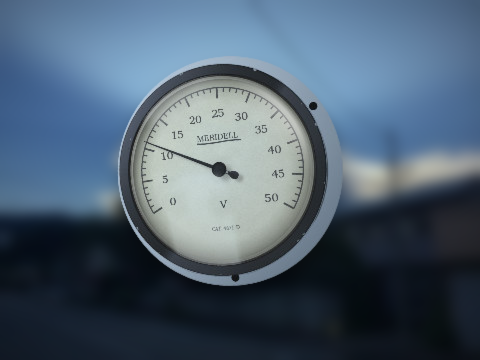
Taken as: 11,V
